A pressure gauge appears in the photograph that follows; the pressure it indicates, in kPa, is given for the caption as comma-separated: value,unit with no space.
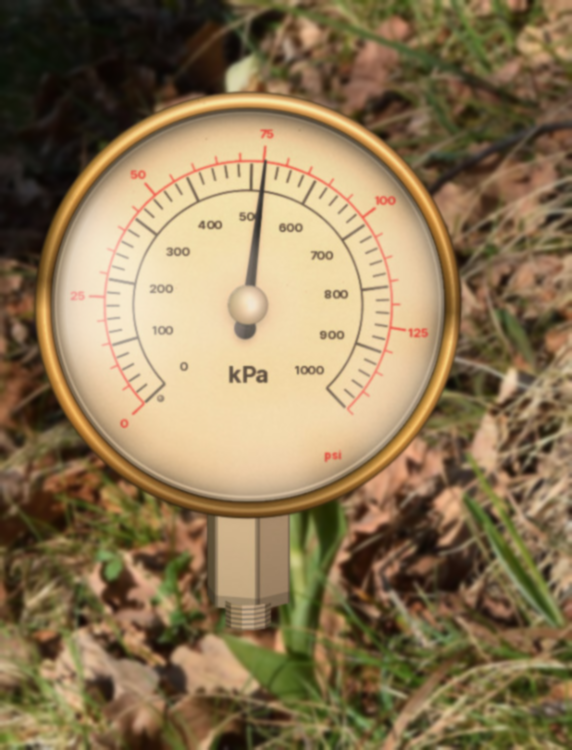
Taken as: 520,kPa
